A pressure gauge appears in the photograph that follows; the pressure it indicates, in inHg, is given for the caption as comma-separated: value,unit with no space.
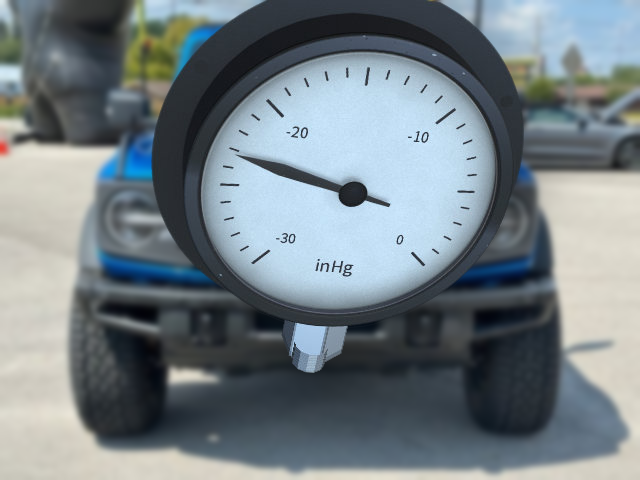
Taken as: -23,inHg
